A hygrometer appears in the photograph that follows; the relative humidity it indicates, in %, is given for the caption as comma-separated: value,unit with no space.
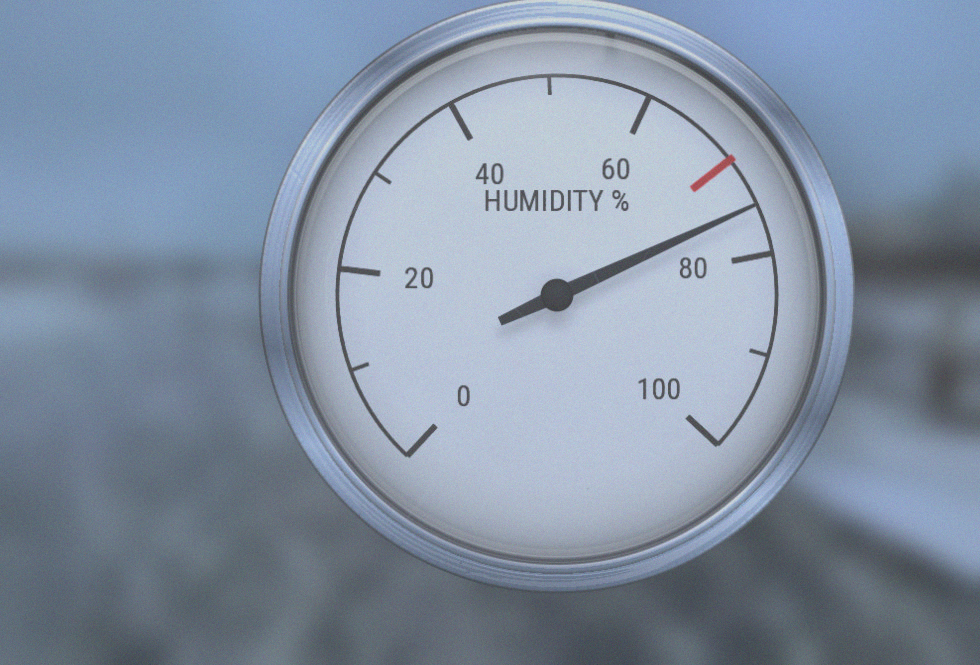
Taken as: 75,%
